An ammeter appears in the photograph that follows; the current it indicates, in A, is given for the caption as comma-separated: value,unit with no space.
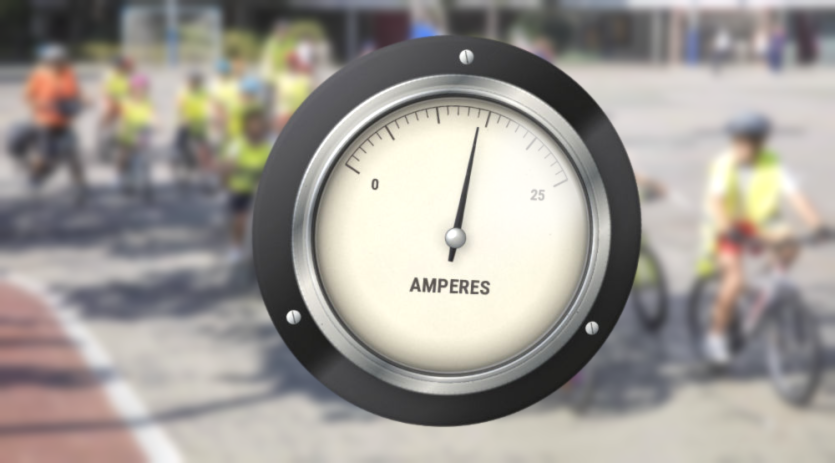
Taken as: 14,A
